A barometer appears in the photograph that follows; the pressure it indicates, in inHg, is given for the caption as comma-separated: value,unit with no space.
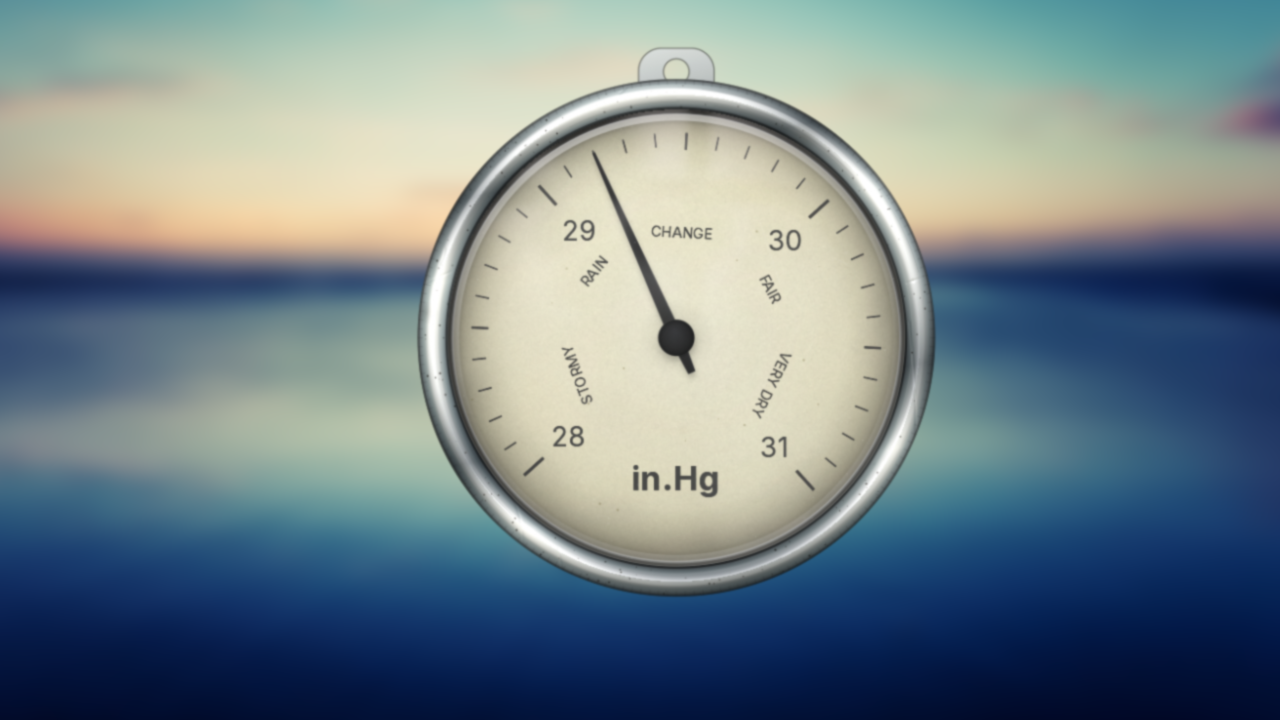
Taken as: 29.2,inHg
